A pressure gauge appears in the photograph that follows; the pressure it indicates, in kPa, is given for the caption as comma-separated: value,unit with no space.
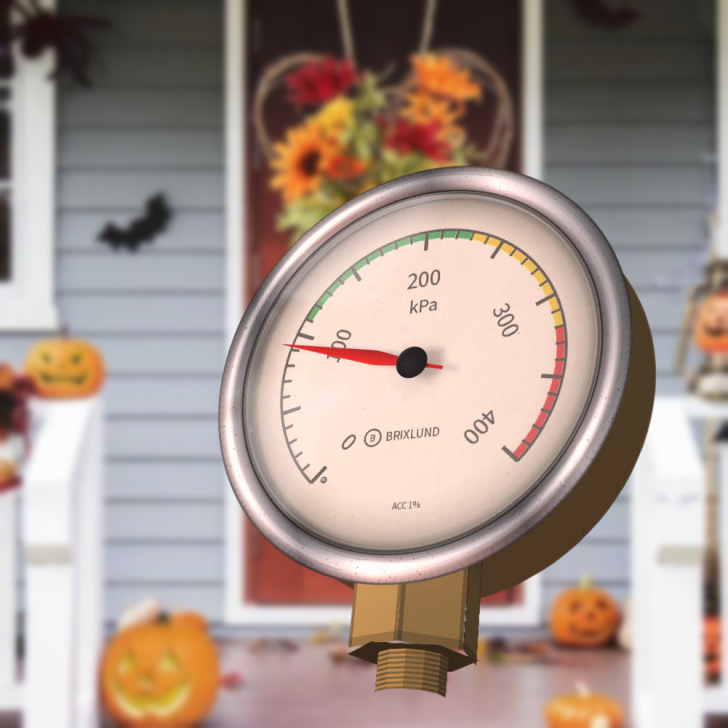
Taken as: 90,kPa
